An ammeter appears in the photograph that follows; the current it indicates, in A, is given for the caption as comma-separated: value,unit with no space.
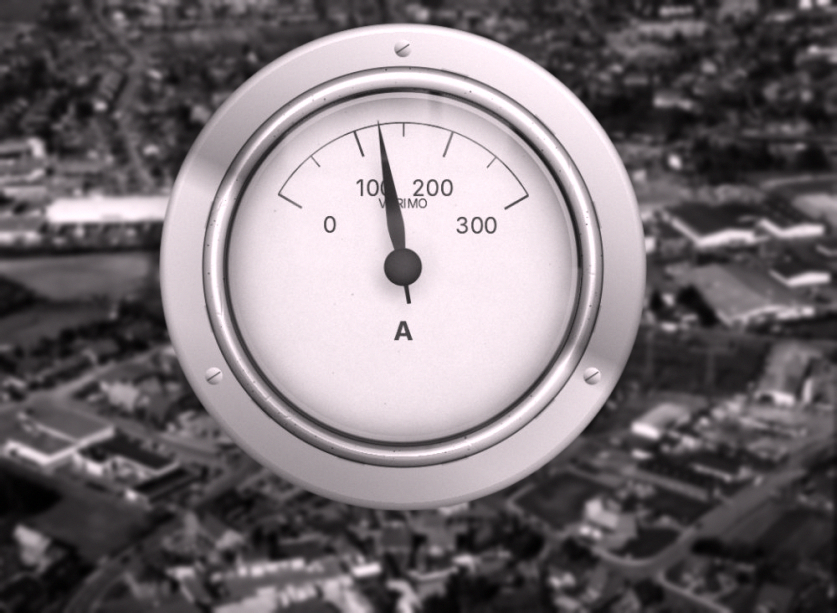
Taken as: 125,A
